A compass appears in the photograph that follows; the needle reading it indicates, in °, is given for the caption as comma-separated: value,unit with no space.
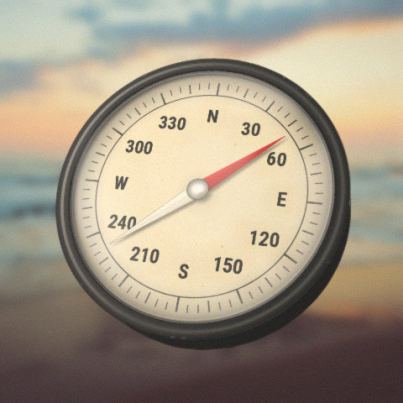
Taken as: 50,°
